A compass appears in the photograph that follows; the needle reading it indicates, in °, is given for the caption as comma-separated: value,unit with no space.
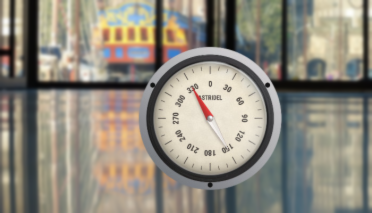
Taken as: 330,°
